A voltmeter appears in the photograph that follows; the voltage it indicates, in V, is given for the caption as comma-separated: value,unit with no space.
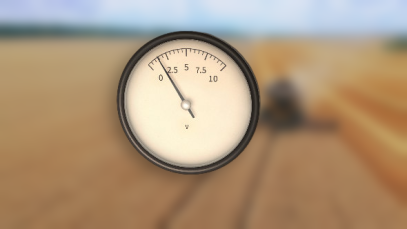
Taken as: 1.5,V
